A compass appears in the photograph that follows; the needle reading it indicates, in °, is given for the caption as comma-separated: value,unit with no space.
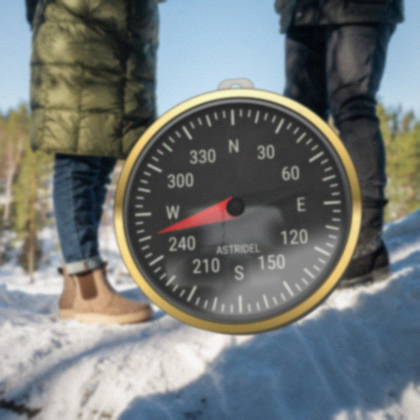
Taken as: 255,°
